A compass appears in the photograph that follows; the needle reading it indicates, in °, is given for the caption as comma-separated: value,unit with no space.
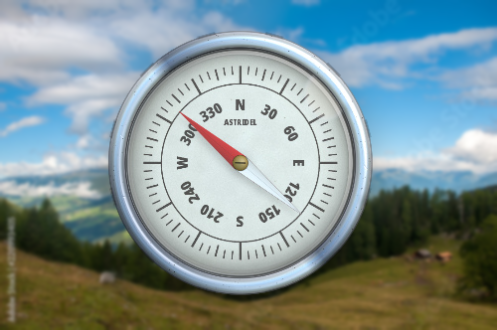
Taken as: 310,°
